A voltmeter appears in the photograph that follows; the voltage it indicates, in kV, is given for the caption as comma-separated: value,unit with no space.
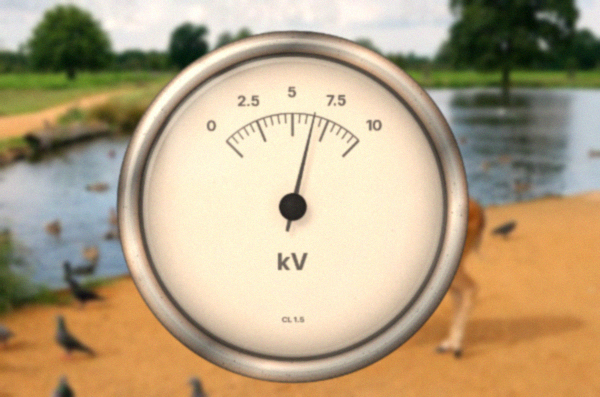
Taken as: 6.5,kV
